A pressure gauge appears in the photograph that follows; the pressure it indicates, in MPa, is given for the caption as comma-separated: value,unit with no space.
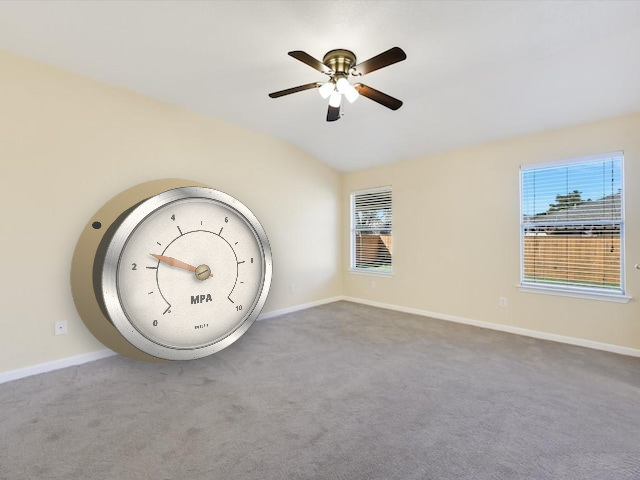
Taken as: 2.5,MPa
